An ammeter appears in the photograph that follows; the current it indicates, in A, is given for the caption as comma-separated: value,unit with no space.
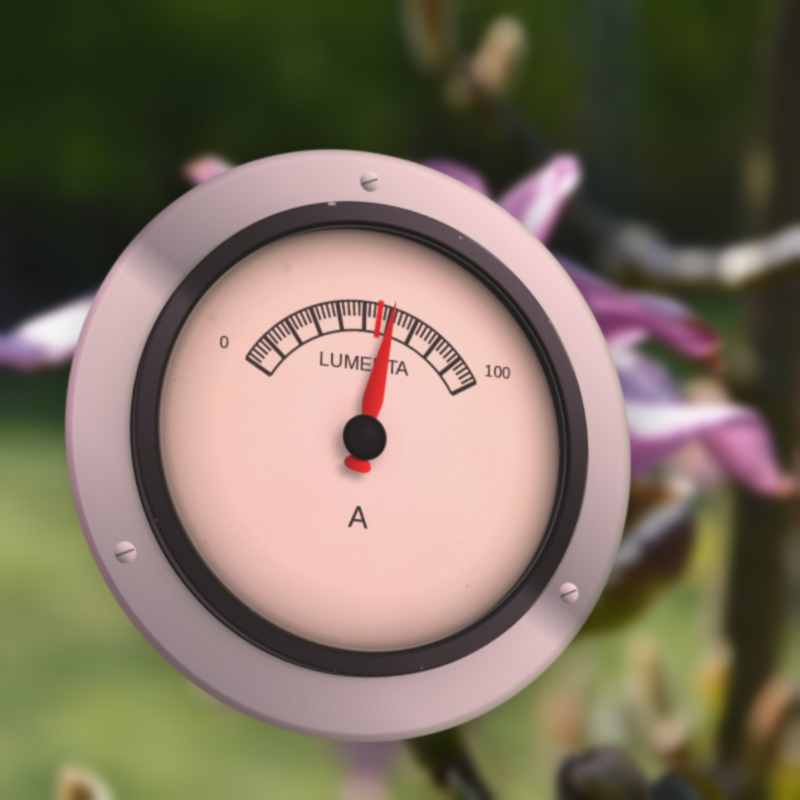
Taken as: 60,A
